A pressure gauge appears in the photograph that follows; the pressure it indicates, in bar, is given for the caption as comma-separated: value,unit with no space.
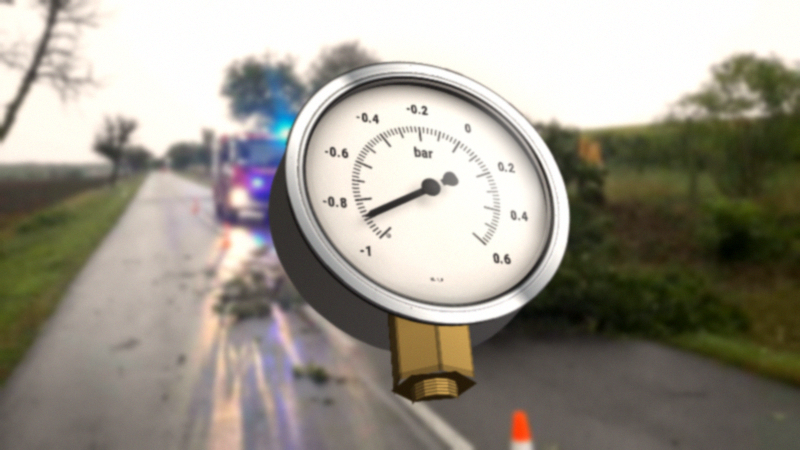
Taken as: -0.9,bar
